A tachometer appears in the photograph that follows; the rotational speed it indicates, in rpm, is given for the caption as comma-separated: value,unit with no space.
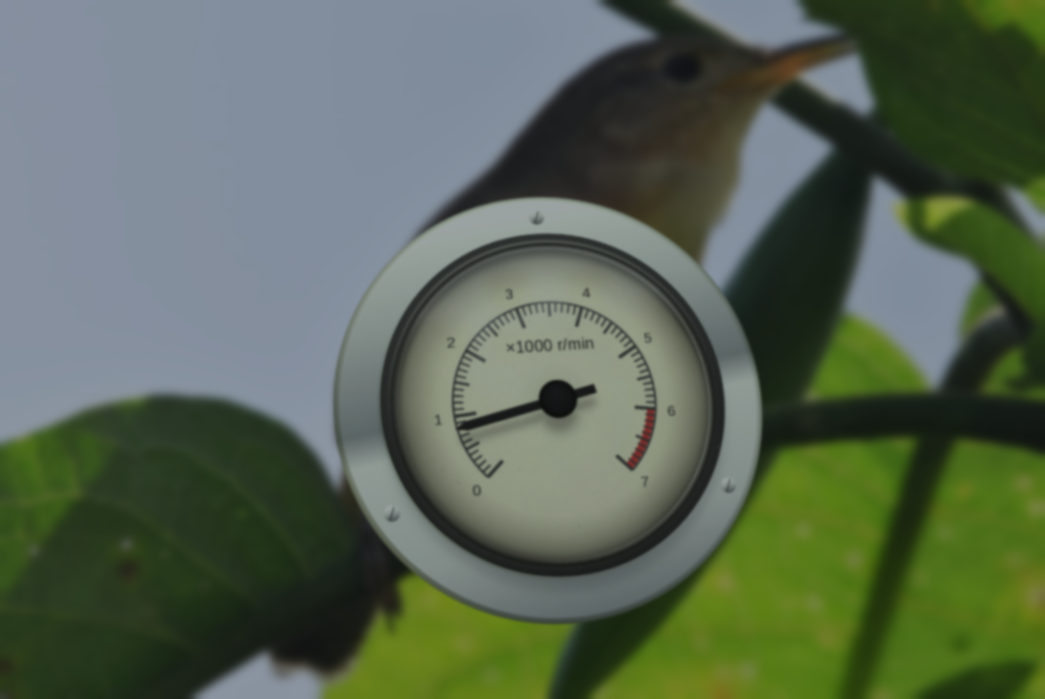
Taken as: 800,rpm
